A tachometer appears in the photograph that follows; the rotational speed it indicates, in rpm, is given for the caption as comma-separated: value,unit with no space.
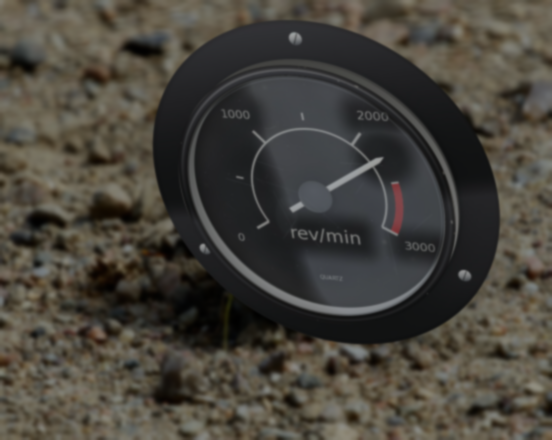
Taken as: 2250,rpm
